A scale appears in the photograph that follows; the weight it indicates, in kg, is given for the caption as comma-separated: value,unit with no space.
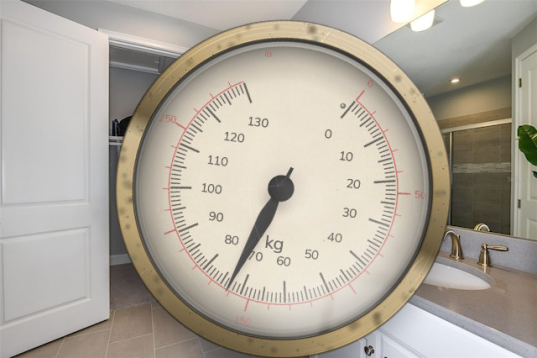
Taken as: 73,kg
